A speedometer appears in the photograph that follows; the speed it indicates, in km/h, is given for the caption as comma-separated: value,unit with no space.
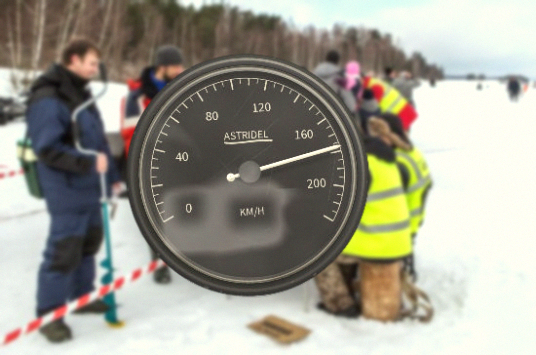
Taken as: 177.5,km/h
